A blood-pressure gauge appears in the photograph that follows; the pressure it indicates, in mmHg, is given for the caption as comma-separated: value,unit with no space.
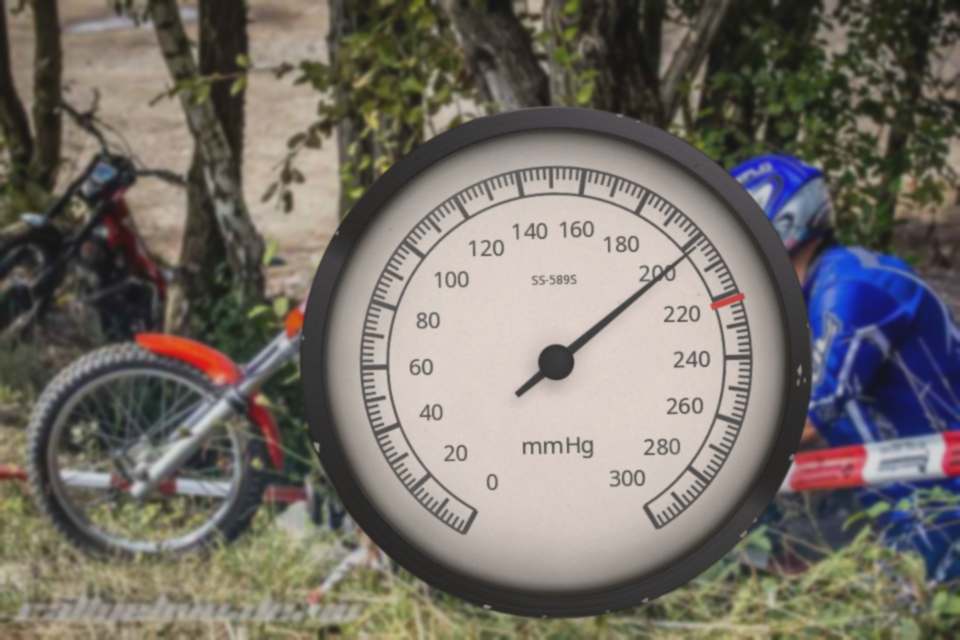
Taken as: 202,mmHg
